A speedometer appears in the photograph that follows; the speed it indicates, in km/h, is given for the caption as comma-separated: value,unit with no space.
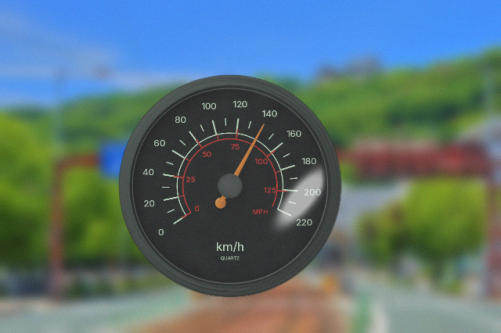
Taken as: 140,km/h
